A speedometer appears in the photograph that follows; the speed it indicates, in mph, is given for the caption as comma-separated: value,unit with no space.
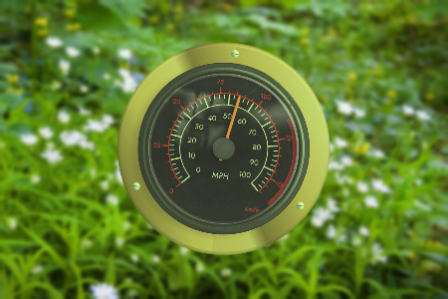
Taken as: 54,mph
